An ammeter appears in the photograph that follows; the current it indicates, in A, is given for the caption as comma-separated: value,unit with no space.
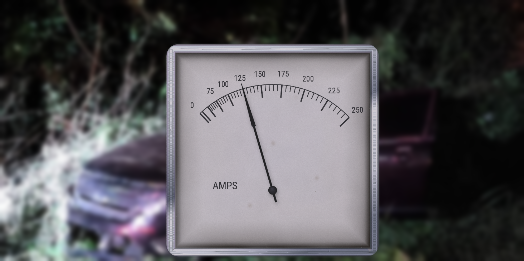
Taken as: 125,A
